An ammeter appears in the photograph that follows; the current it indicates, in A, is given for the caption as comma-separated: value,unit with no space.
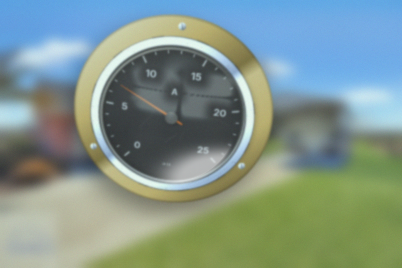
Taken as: 7,A
